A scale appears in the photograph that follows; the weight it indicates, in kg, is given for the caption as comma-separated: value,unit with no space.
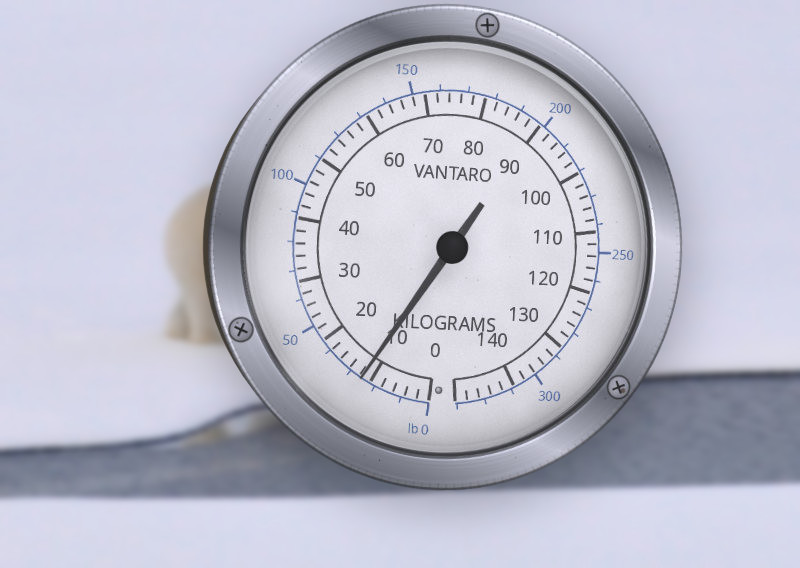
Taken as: 12,kg
